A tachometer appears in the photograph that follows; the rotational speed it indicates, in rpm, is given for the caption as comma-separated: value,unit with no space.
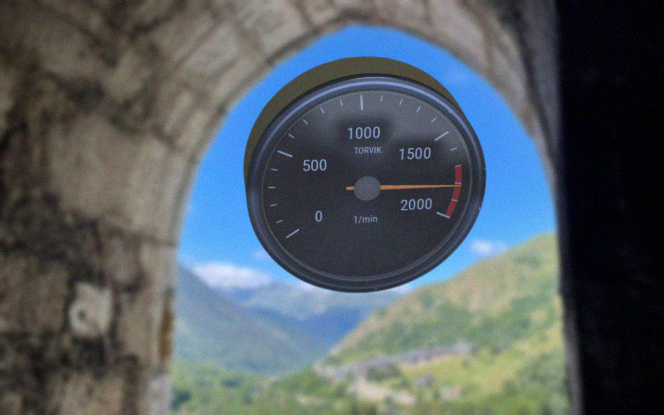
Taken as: 1800,rpm
